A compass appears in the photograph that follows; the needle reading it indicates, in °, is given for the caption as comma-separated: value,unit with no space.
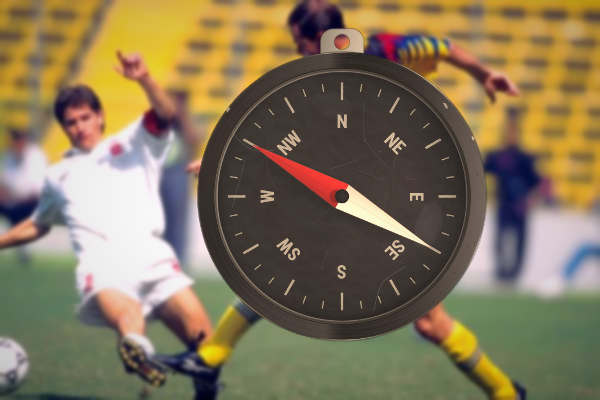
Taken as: 300,°
